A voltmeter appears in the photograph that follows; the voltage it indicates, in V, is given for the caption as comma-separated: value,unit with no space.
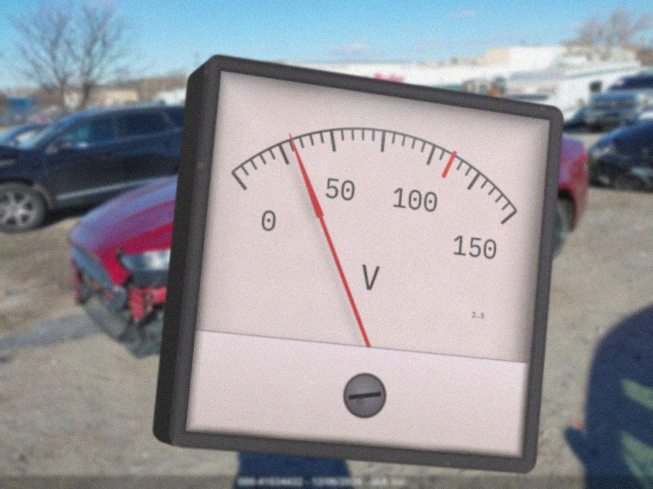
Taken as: 30,V
